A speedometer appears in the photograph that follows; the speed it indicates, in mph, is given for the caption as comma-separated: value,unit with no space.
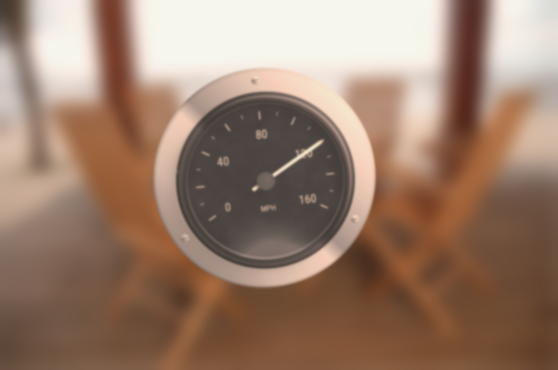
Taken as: 120,mph
